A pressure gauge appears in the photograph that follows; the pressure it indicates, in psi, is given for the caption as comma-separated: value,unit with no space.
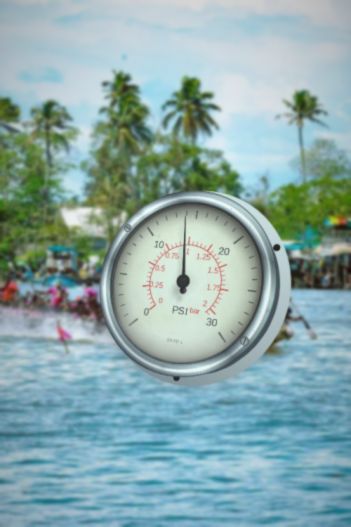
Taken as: 14,psi
